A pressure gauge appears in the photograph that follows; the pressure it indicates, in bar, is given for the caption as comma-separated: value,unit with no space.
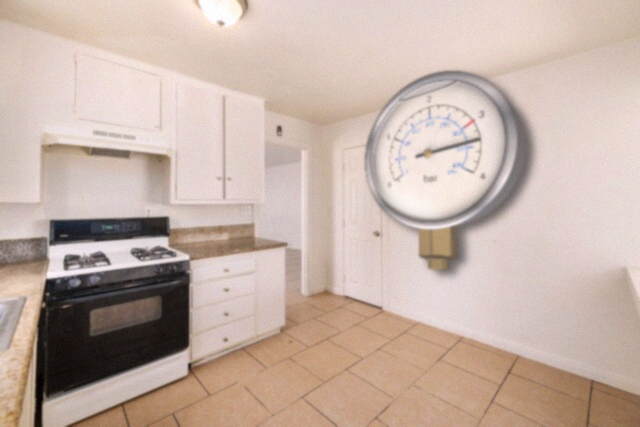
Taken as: 3.4,bar
